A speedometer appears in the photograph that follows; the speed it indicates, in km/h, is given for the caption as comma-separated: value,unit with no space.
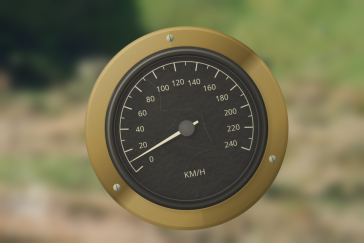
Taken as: 10,km/h
